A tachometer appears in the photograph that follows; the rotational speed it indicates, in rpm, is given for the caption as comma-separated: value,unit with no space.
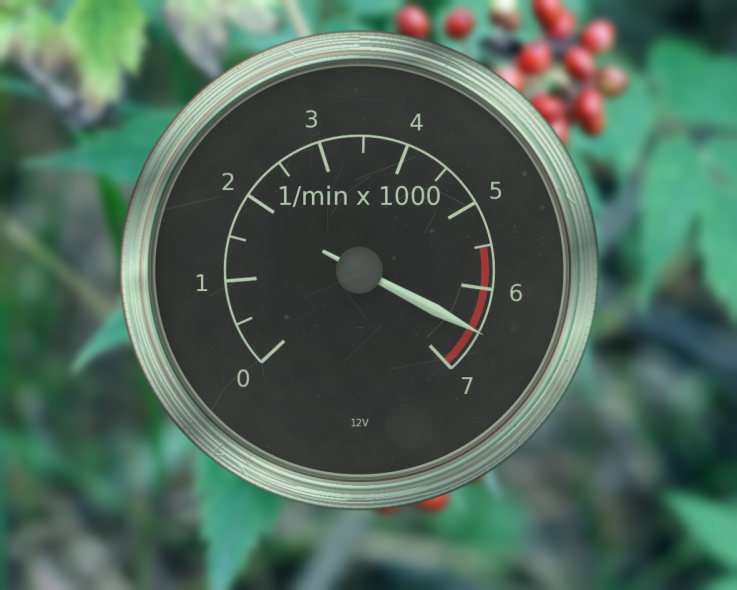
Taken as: 6500,rpm
